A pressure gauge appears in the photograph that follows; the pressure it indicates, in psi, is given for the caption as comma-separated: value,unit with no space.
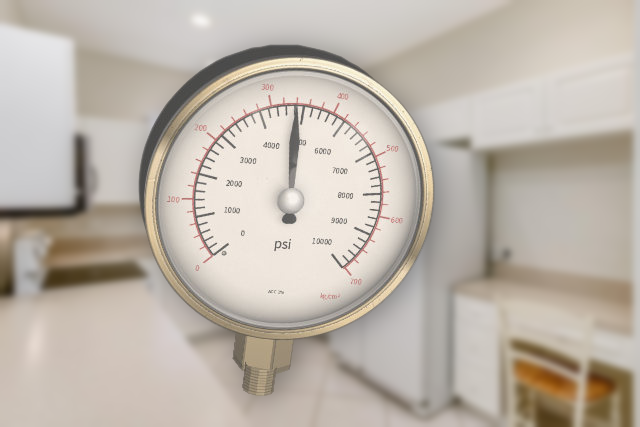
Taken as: 4800,psi
